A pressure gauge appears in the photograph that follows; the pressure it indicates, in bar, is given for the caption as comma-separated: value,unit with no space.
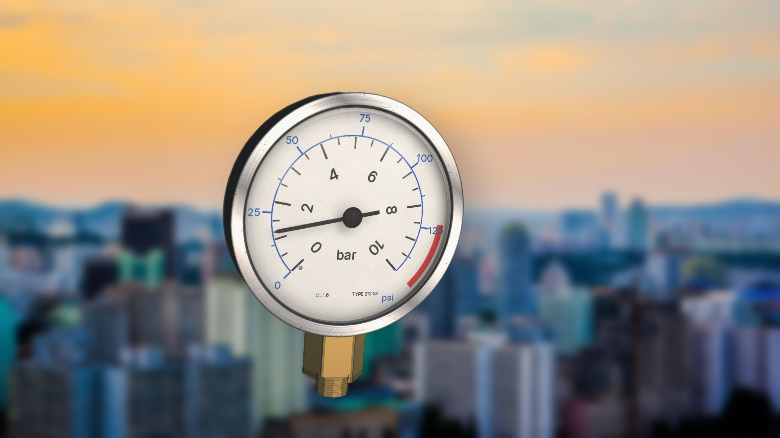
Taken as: 1.25,bar
